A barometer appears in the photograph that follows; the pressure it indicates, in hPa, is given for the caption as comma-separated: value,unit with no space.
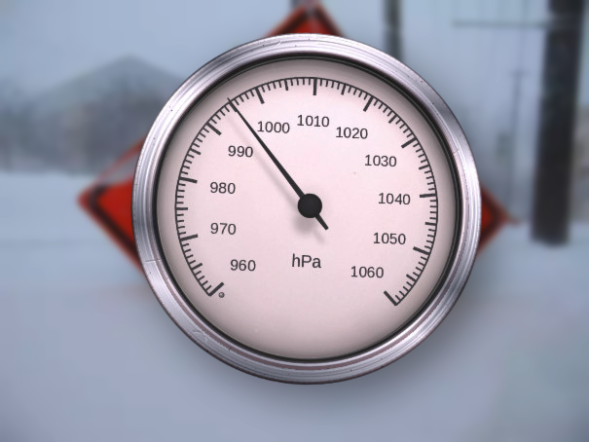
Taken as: 995,hPa
